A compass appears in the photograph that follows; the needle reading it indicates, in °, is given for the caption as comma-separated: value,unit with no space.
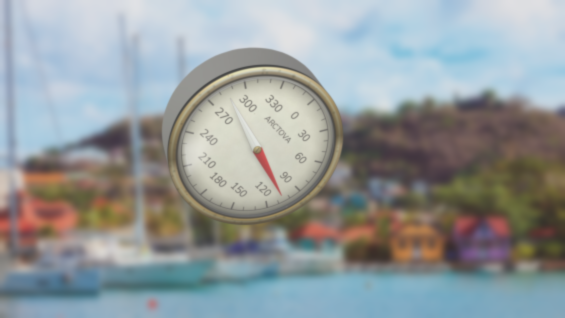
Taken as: 105,°
